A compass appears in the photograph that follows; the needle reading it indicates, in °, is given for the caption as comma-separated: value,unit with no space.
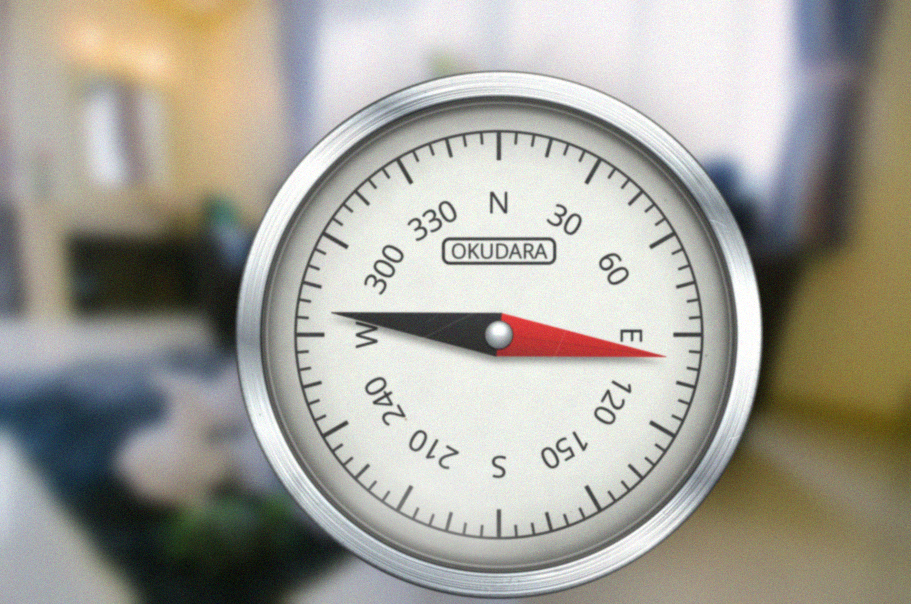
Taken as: 97.5,°
